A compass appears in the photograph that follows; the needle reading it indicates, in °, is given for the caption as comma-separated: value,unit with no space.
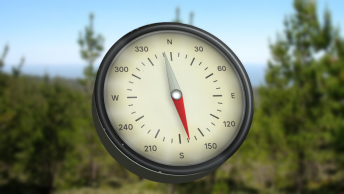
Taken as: 170,°
